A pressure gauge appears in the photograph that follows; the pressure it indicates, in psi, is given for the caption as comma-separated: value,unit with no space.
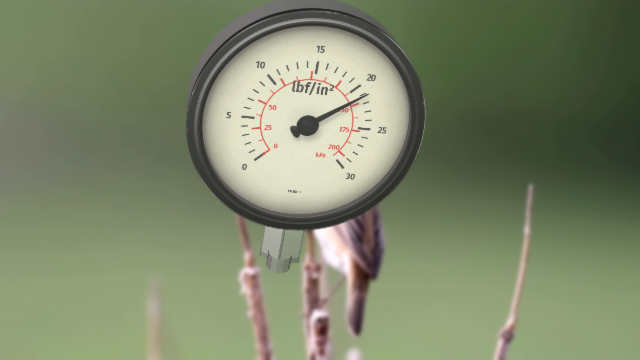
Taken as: 21,psi
